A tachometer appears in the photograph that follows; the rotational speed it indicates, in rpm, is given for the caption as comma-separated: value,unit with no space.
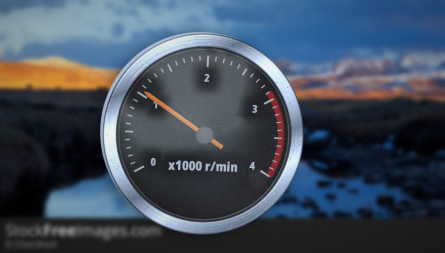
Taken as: 1050,rpm
